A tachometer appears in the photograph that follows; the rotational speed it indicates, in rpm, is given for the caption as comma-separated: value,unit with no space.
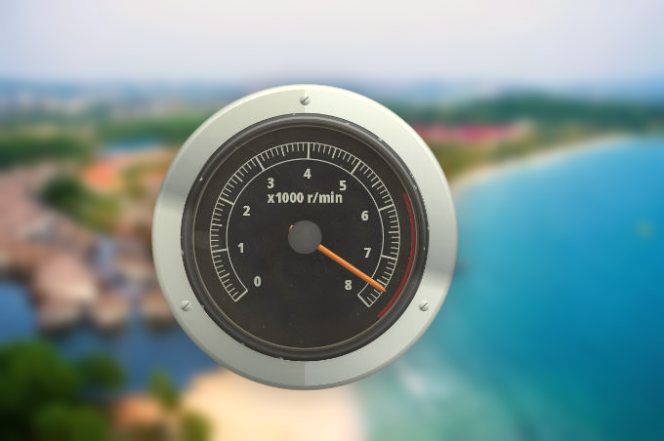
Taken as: 7600,rpm
